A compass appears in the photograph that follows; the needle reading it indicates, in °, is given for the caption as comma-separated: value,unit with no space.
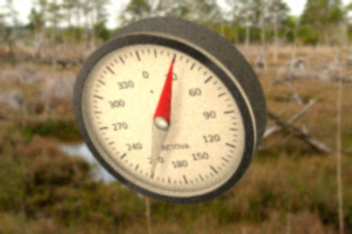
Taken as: 30,°
